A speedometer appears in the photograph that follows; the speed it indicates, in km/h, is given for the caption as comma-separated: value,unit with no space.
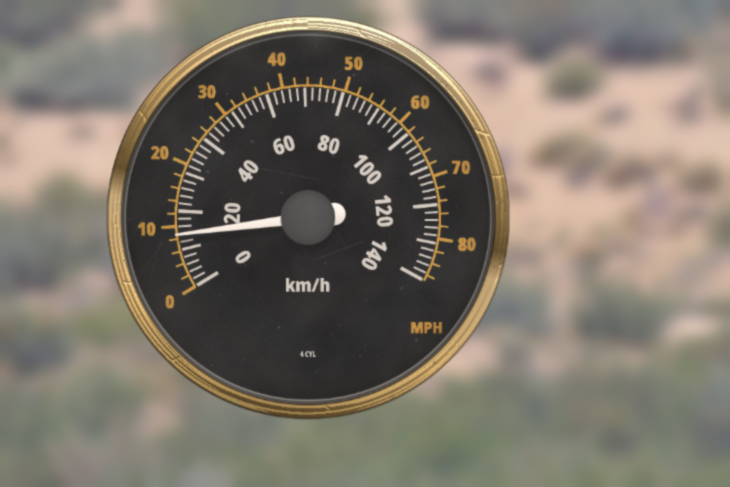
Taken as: 14,km/h
